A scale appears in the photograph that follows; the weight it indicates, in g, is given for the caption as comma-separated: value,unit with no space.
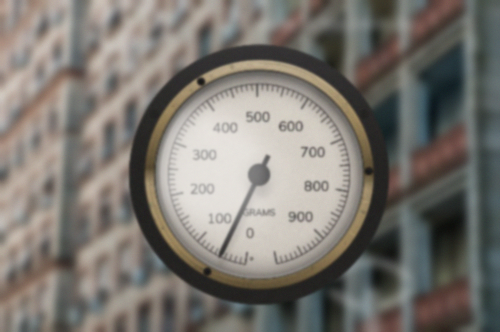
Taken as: 50,g
